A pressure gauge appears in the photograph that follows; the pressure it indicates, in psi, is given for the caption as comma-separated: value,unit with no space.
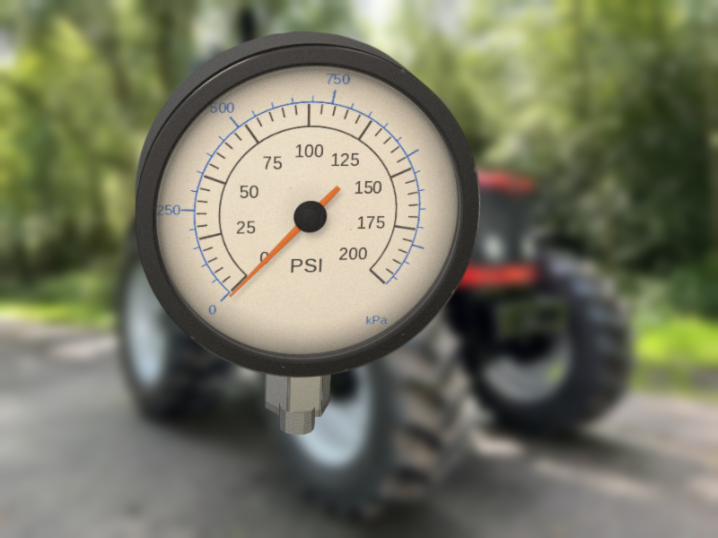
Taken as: 0,psi
